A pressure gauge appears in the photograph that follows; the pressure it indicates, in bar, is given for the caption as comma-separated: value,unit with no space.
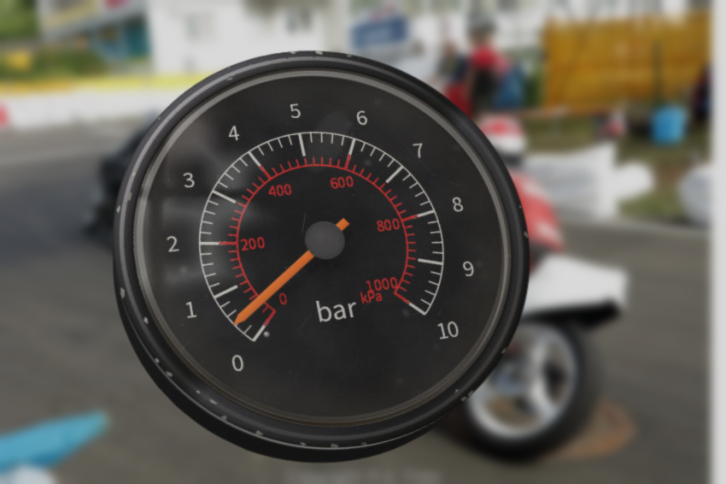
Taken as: 0.4,bar
